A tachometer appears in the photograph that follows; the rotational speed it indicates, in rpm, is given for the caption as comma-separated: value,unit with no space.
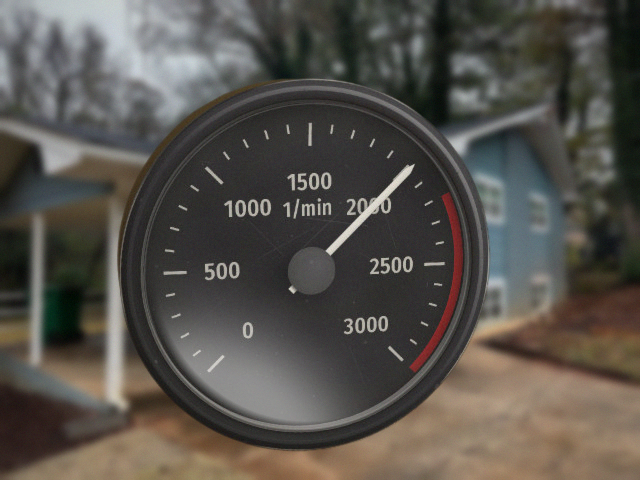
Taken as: 2000,rpm
